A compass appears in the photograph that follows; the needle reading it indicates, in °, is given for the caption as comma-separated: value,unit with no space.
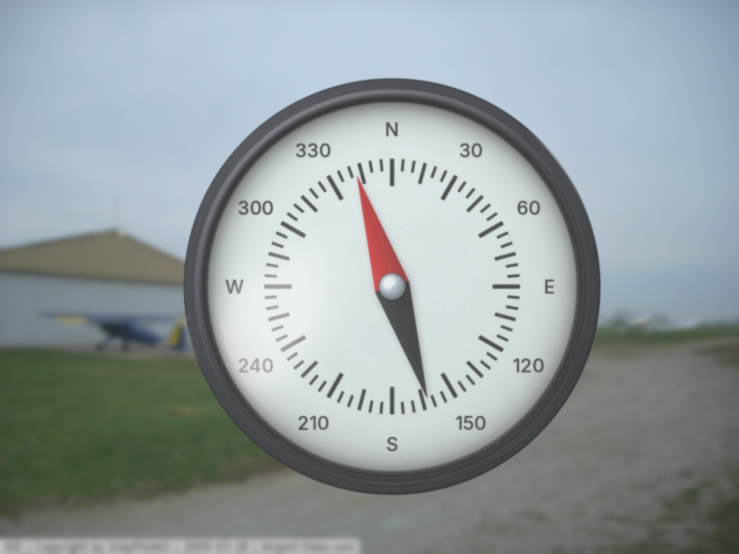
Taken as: 342.5,°
